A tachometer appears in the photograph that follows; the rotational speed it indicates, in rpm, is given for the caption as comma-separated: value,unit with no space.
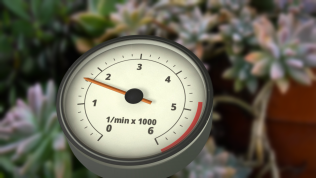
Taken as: 1600,rpm
